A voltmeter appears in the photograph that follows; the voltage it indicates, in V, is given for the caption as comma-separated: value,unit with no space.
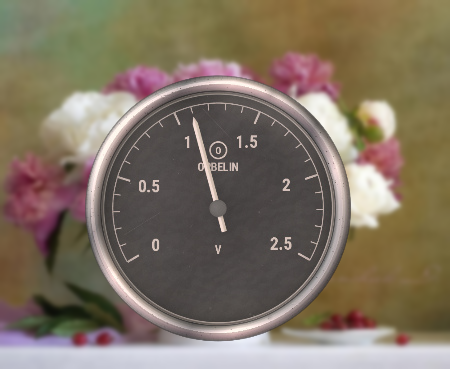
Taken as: 1.1,V
